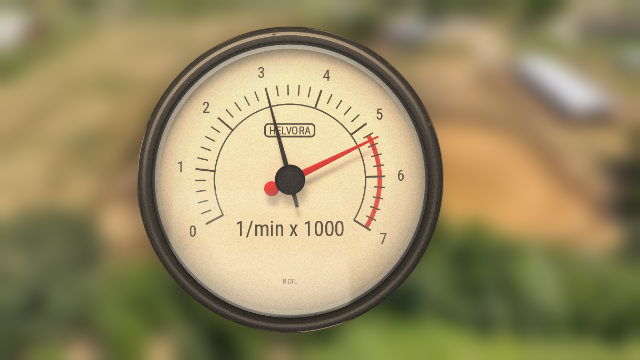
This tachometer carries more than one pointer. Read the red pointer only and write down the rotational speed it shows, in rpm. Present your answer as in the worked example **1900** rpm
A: **5300** rpm
